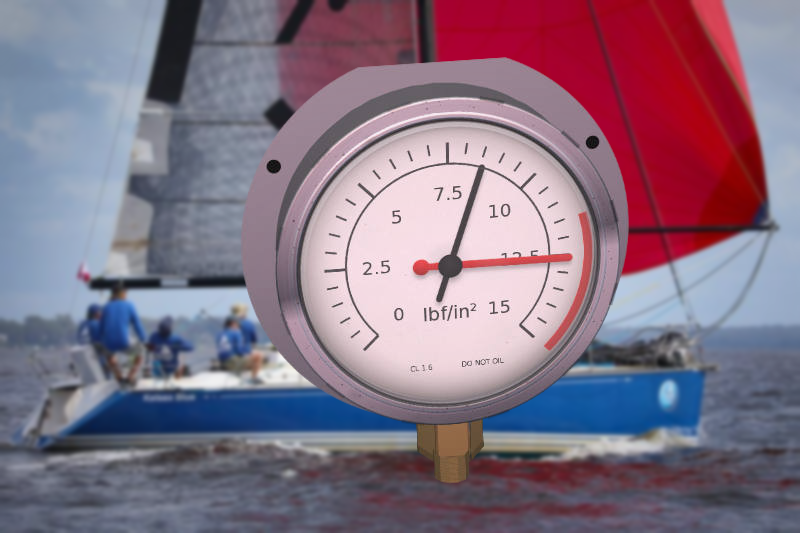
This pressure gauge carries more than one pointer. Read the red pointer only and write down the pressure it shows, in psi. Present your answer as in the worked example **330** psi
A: **12.5** psi
